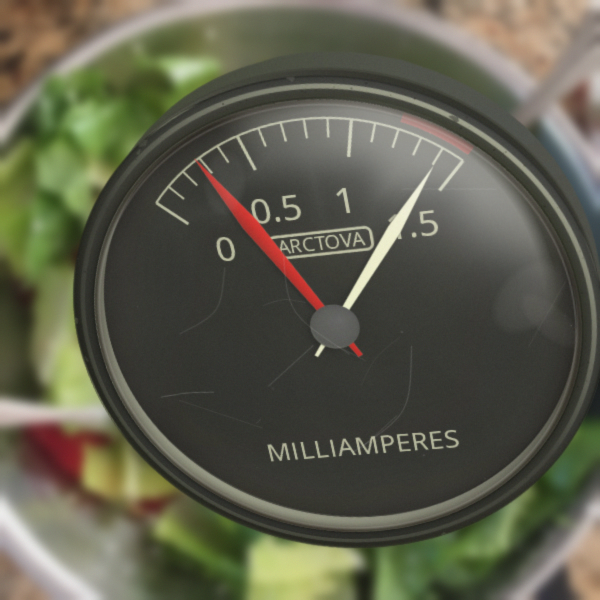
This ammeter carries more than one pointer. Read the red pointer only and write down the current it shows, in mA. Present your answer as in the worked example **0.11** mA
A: **0.3** mA
